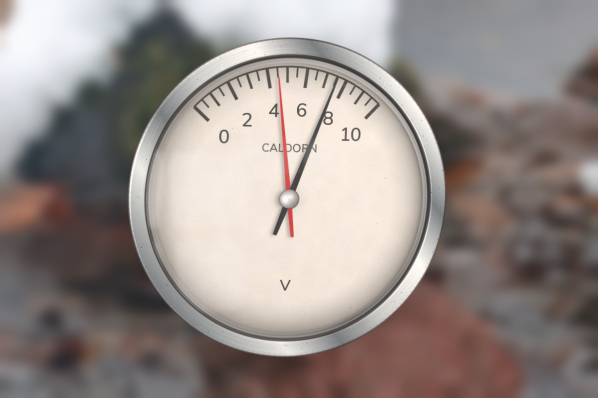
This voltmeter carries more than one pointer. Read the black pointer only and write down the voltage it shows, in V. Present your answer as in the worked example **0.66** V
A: **7.5** V
